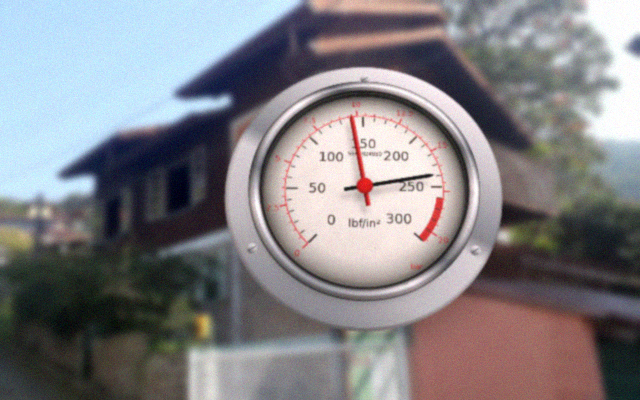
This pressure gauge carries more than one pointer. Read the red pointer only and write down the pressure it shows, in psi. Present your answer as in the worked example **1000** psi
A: **140** psi
